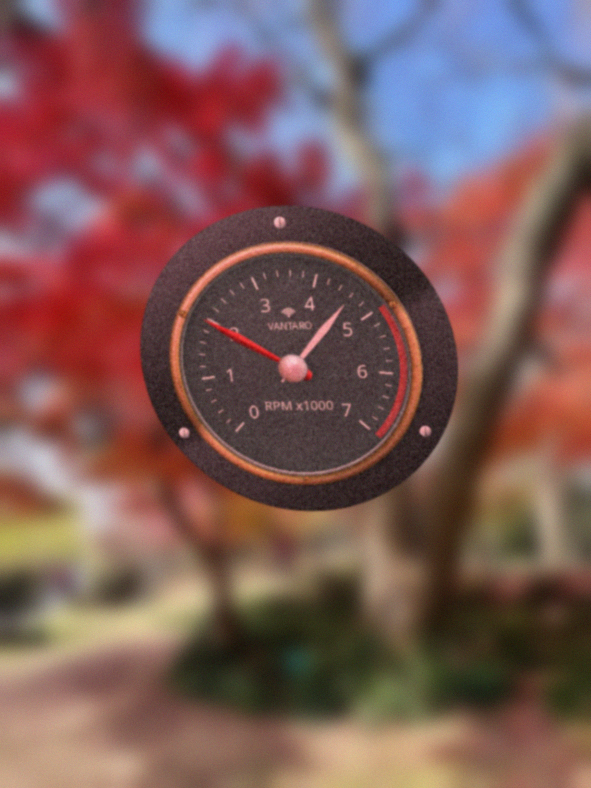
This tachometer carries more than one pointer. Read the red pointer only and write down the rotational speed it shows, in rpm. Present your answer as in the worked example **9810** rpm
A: **2000** rpm
